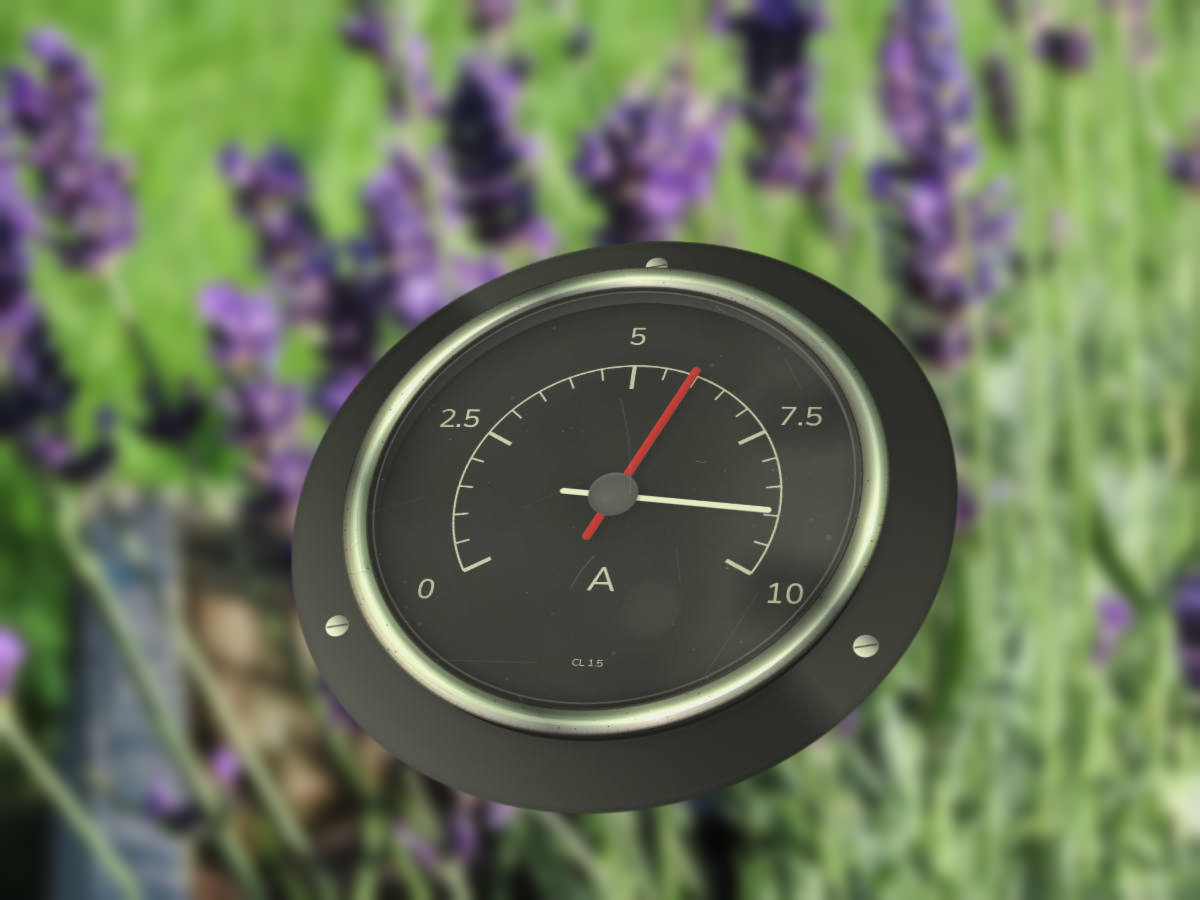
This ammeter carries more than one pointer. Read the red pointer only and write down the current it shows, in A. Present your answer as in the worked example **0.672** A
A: **6** A
